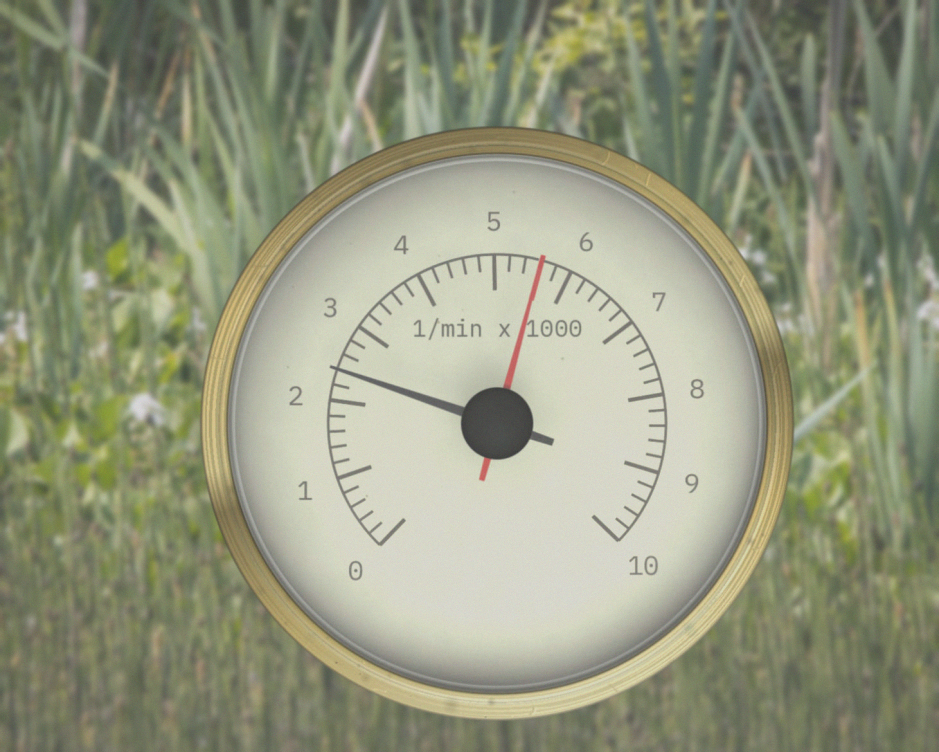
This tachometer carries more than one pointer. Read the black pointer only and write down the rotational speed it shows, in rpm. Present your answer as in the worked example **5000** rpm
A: **2400** rpm
